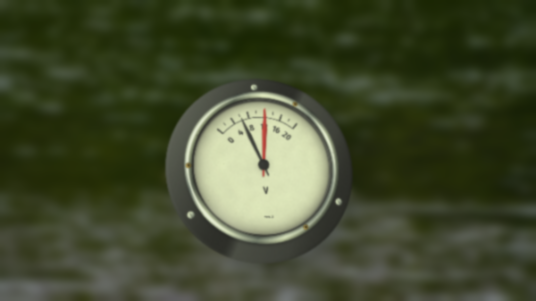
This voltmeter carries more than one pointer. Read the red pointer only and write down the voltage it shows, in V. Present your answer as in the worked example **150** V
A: **12** V
